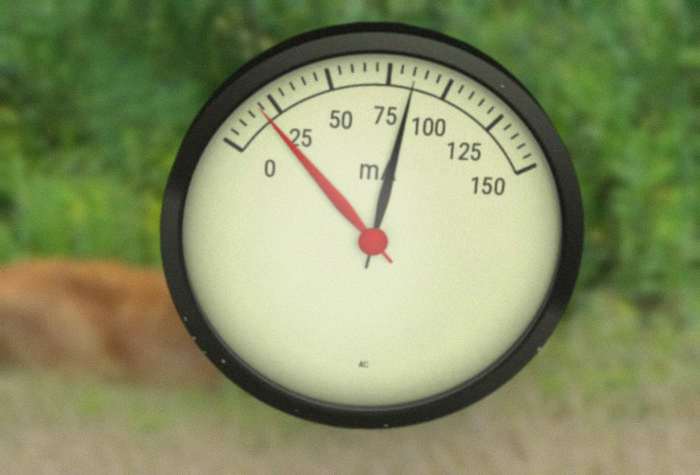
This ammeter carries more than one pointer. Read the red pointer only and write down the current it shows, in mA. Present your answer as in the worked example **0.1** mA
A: **20** mA
